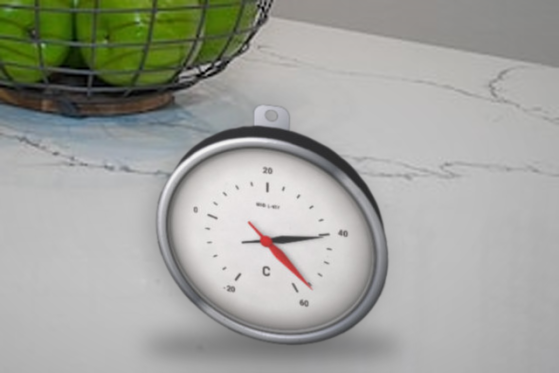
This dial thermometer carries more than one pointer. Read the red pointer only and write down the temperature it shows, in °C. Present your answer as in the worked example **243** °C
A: **56** °C
